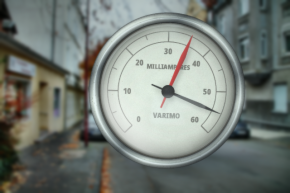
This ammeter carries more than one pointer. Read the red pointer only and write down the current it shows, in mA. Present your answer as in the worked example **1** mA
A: **35** mA
